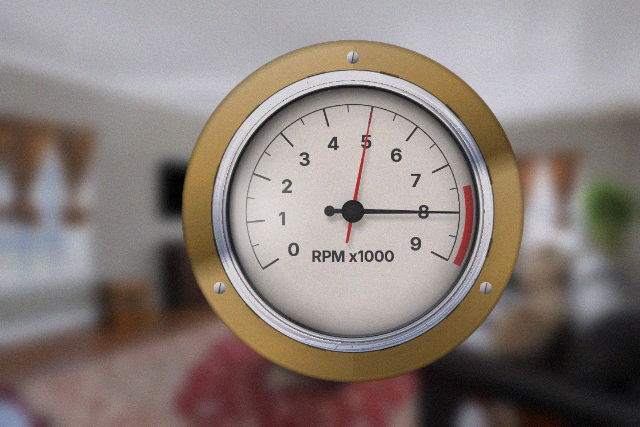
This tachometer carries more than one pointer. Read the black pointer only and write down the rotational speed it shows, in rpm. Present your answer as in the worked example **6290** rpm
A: **8000** rpm
